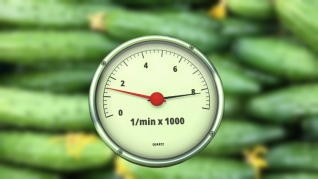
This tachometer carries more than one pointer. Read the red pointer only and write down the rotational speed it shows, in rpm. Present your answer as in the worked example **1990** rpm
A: **1400** rpm
